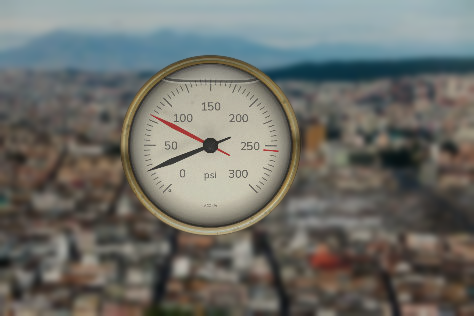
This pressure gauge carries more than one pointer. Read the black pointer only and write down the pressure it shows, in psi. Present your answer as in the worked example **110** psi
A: **25** psi
